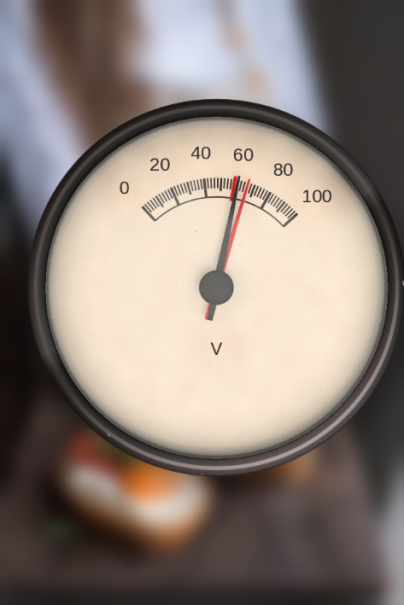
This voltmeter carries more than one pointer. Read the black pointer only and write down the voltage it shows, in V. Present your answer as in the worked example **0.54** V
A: **60** V
